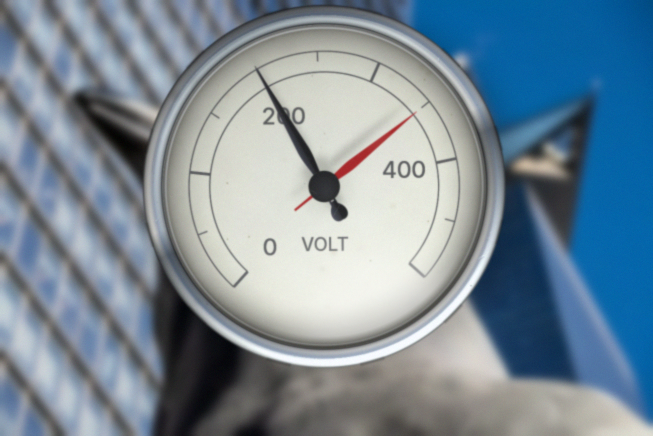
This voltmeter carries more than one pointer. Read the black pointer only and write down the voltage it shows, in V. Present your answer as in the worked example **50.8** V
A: **200** V
